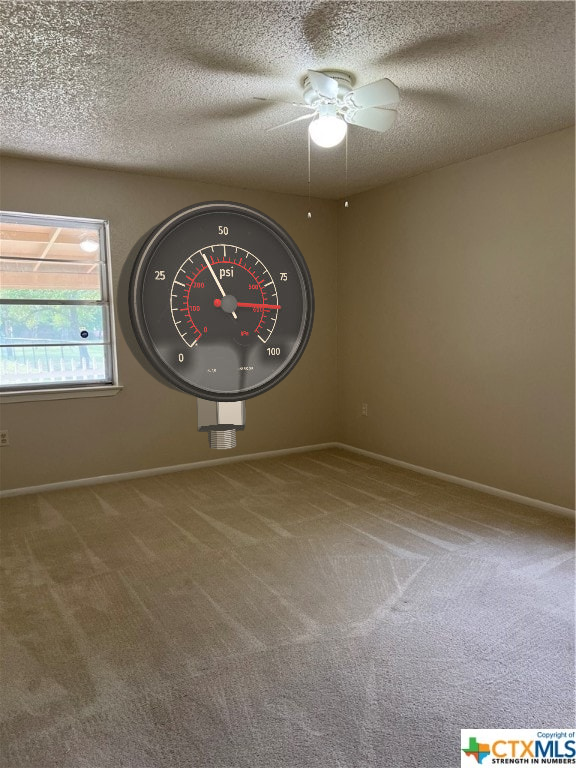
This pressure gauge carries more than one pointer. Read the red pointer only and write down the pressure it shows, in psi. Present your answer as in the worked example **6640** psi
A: **85** psi
